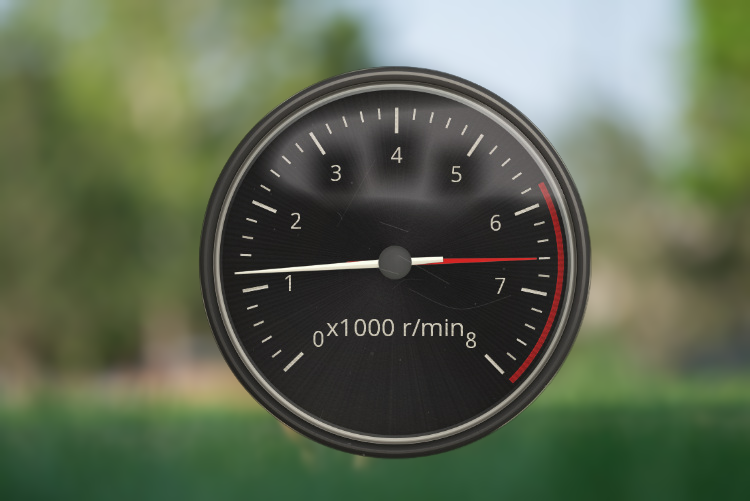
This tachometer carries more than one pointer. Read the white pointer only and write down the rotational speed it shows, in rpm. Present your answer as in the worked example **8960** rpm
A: **1200** rpm
